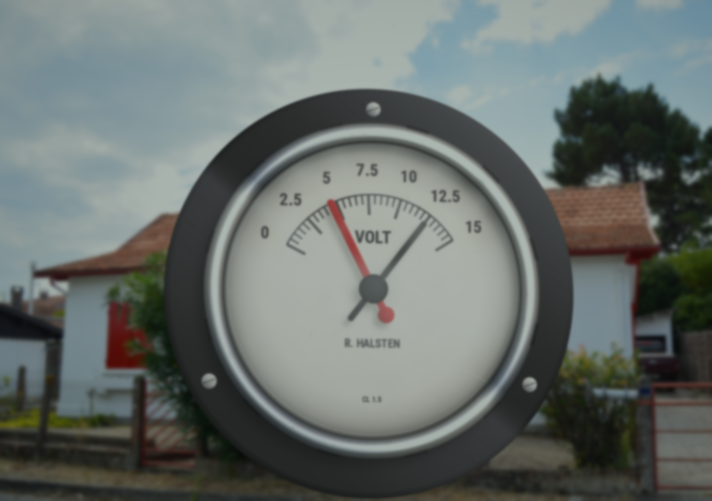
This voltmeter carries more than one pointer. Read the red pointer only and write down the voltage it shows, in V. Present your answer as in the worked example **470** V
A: **4.5** V
